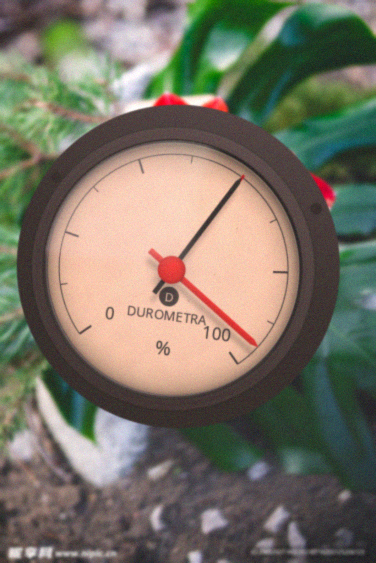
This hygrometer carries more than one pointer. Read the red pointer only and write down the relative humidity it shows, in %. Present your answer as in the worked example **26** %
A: **95** %
